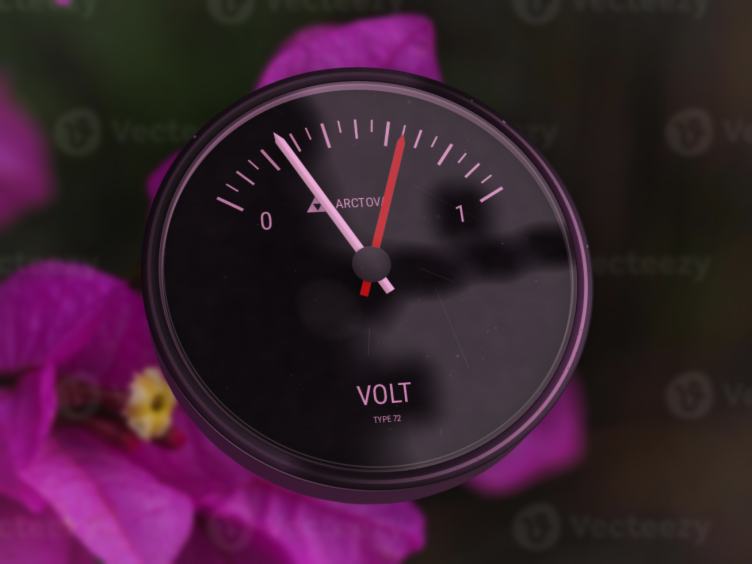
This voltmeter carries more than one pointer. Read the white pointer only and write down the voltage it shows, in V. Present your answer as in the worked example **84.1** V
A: **0.25** V
